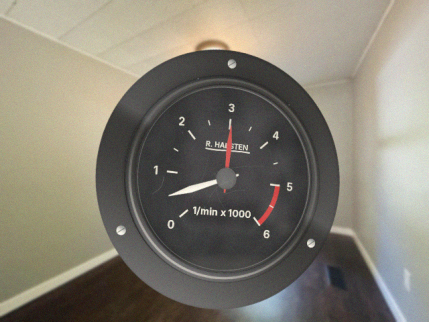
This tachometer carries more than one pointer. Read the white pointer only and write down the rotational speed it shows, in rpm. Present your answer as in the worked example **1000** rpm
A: **500** rpm
